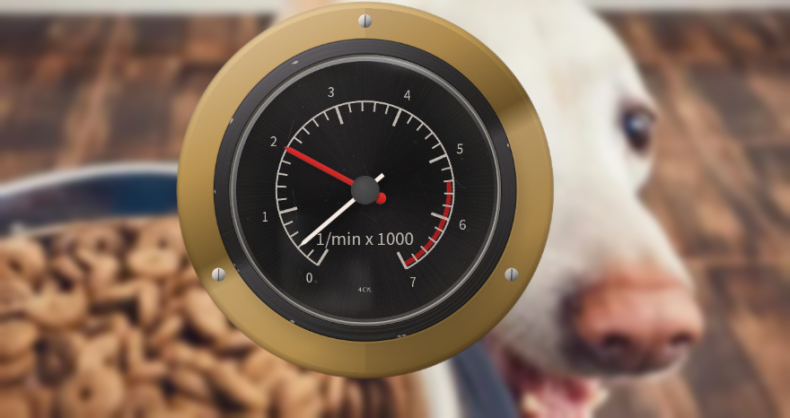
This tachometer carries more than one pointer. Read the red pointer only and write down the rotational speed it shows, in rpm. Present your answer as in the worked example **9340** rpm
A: **2000** rpm
